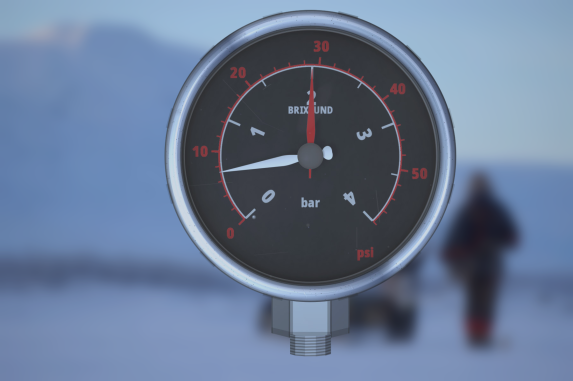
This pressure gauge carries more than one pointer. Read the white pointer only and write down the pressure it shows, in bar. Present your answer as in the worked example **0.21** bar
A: **0.5** bar
